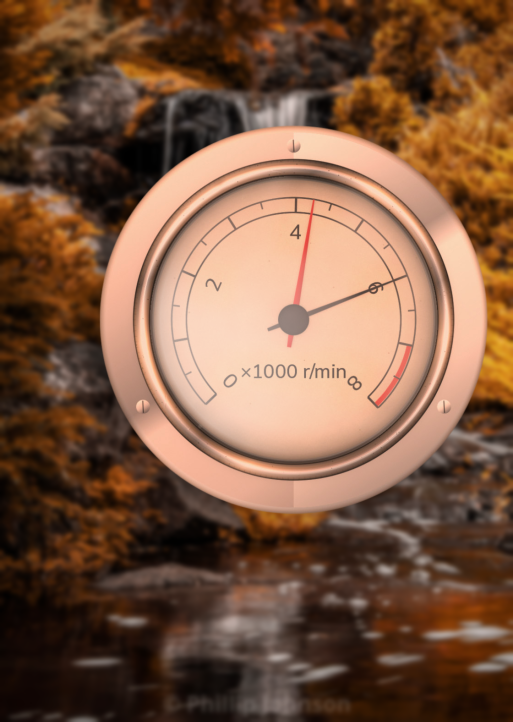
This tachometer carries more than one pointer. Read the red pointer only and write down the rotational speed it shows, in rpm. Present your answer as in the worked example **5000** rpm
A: **4250** rpm
